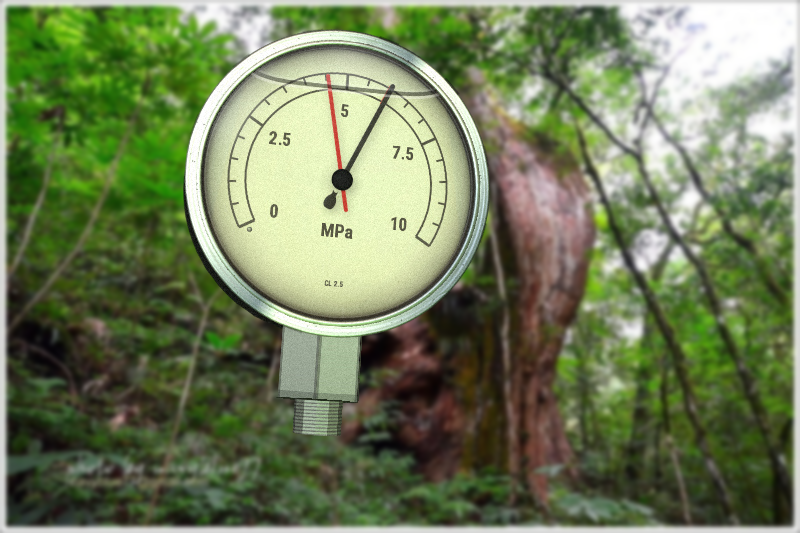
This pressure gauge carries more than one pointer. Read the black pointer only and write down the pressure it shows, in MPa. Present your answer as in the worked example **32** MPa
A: **6** MPa
